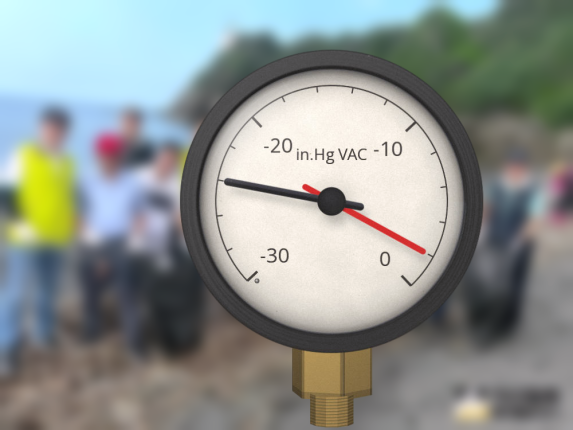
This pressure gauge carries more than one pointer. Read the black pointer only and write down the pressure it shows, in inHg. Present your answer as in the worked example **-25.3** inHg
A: **-24** inHg
